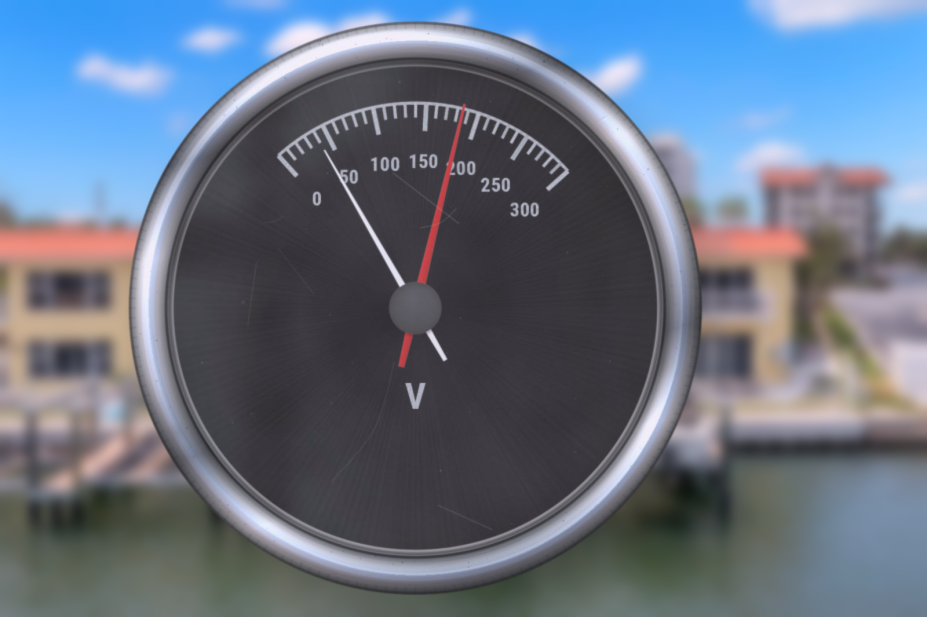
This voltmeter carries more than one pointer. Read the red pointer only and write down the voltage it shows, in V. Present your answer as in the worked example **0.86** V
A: **185** V
